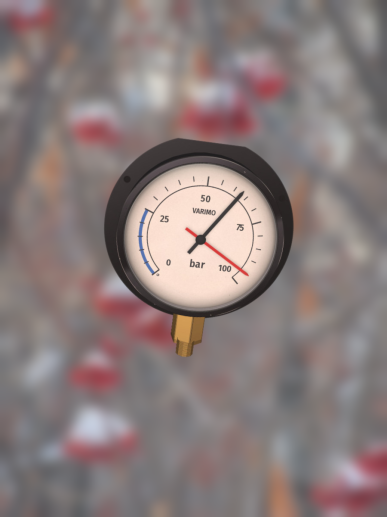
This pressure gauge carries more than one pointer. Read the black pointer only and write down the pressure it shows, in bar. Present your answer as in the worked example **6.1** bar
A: **62.5** bar
